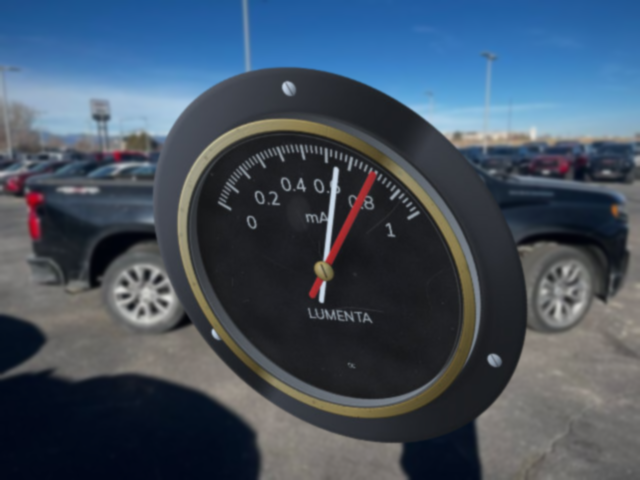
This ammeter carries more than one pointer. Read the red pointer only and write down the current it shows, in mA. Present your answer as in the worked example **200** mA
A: **0.8** mA
